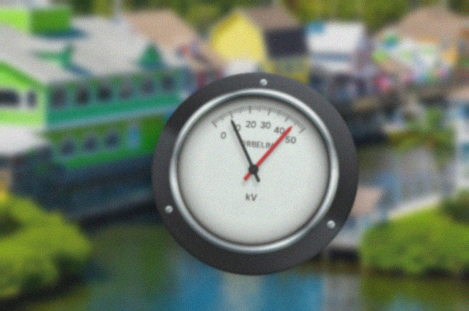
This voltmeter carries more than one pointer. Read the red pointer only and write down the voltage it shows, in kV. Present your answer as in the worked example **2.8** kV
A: **45** kV
